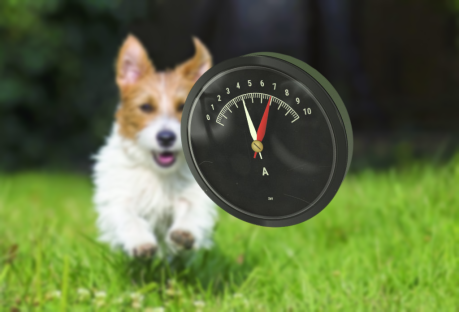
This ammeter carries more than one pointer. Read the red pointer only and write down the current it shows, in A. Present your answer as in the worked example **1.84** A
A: **7** A
